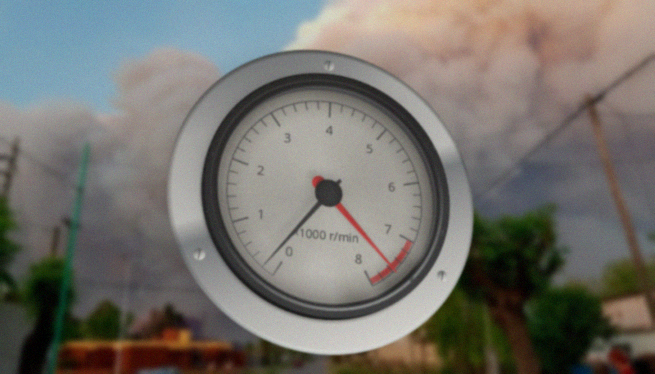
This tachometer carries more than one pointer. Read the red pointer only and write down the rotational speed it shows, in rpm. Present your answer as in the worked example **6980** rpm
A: **7600** rpm
